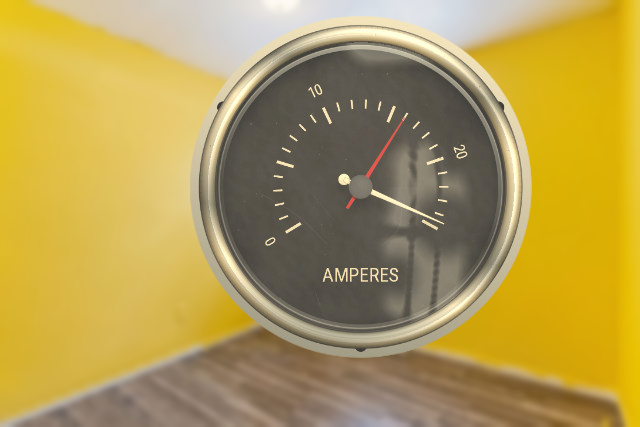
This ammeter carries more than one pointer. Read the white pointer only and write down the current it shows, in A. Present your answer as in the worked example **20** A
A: **24.5** A
